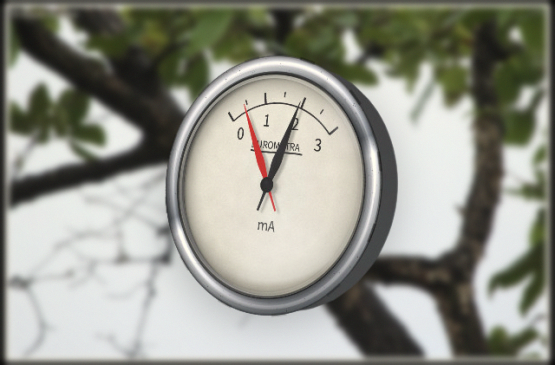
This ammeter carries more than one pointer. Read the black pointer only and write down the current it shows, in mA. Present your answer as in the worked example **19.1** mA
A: **2** mA
